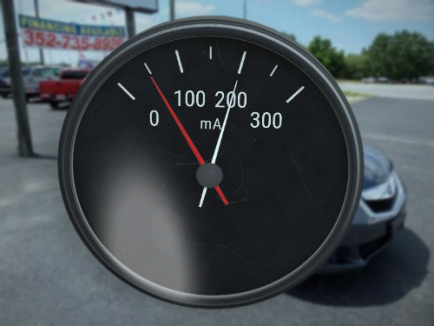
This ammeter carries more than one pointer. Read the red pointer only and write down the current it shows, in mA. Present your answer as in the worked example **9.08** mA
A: **50** mA
